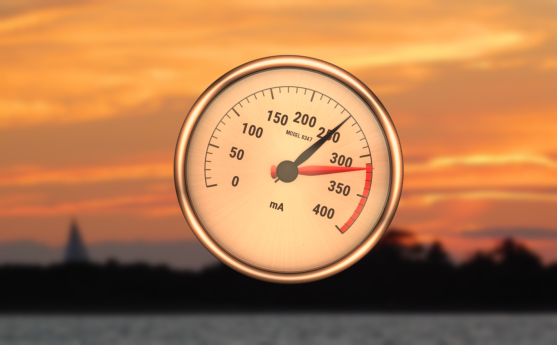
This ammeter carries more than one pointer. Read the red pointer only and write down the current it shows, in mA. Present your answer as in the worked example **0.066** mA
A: **315** mA
